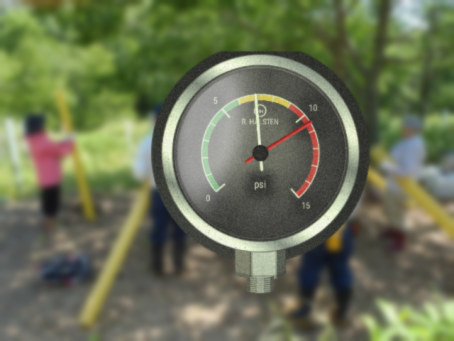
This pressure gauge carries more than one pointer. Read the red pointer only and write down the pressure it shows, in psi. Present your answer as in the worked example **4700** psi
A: **10.5** psi
